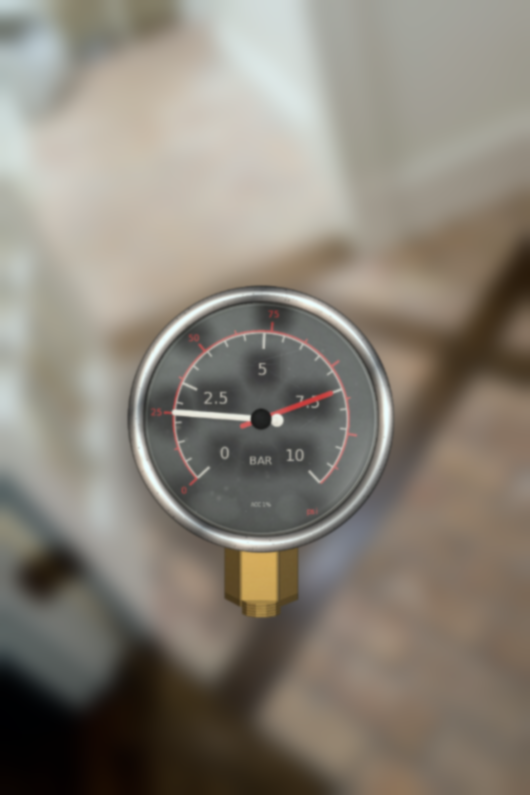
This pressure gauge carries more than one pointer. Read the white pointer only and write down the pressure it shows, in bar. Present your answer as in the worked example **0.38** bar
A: **1.75** bar
